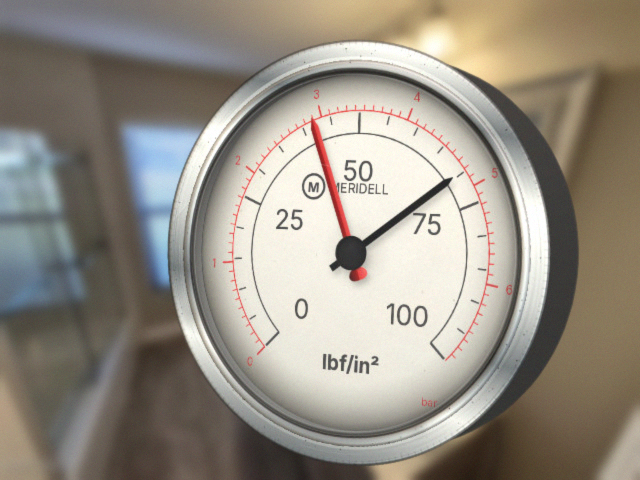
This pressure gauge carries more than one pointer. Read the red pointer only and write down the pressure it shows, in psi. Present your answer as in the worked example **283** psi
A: **42.5** psi
